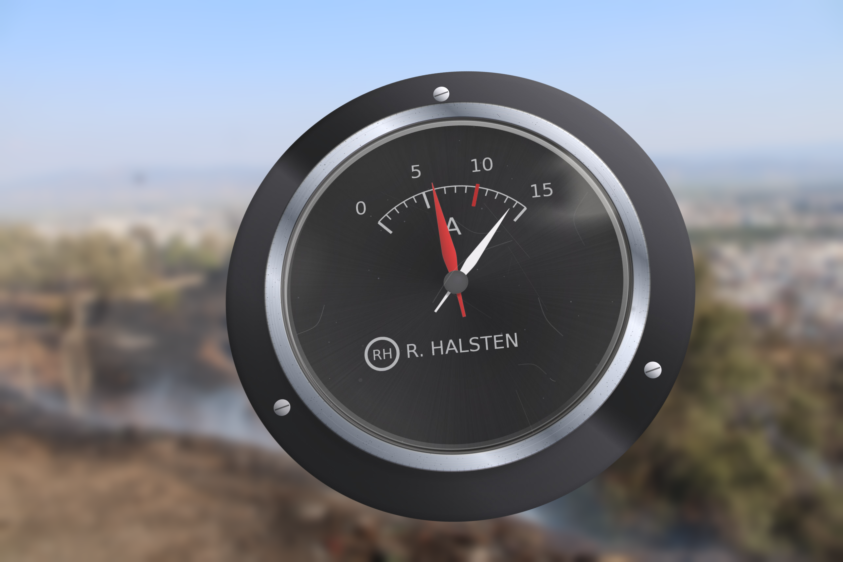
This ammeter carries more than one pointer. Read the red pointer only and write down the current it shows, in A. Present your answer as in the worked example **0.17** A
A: **6** A
